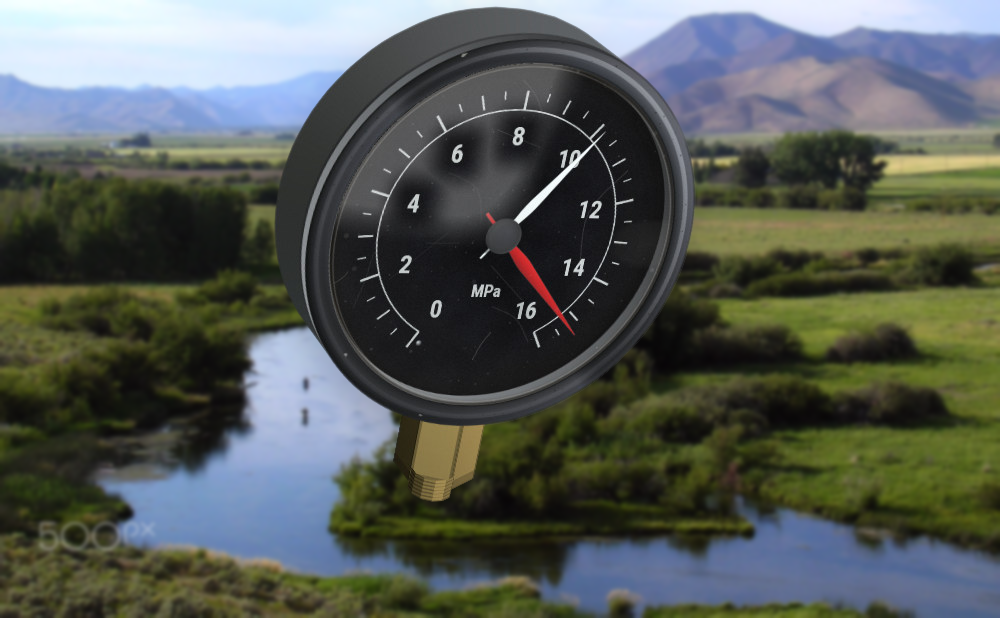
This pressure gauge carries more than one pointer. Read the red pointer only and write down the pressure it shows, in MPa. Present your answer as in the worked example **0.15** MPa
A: **15.25** MPa
